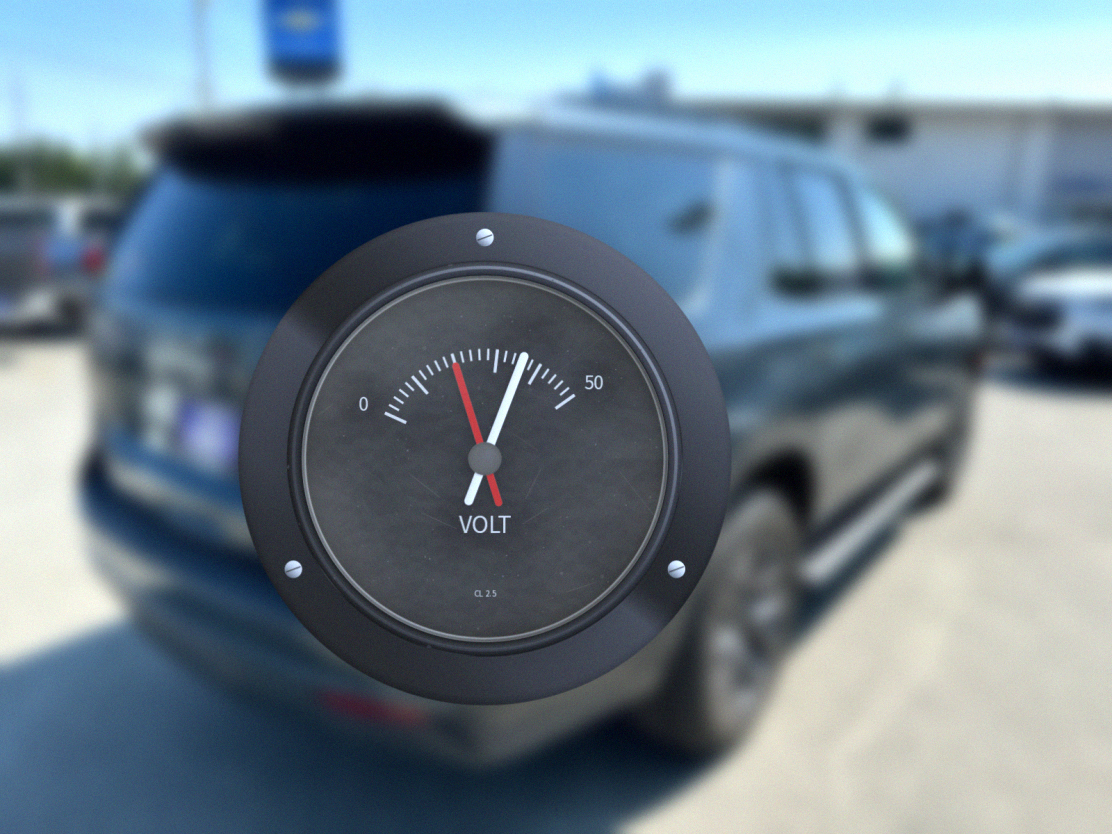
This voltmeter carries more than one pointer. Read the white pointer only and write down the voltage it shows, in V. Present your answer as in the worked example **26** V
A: **36** V
